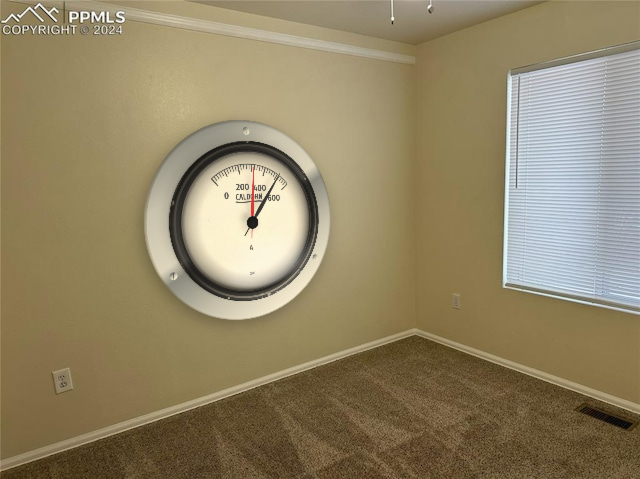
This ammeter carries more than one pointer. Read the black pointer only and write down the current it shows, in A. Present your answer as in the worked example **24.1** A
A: **500** A
